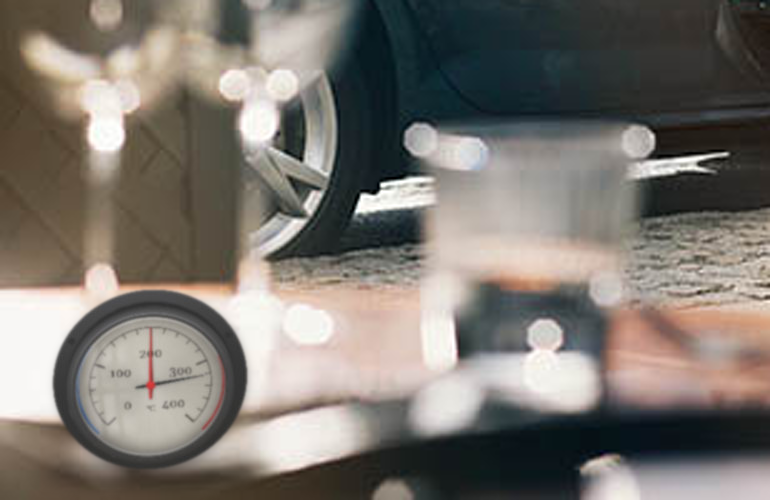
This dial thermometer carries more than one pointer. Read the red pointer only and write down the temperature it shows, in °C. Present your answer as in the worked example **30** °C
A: **200** °C
